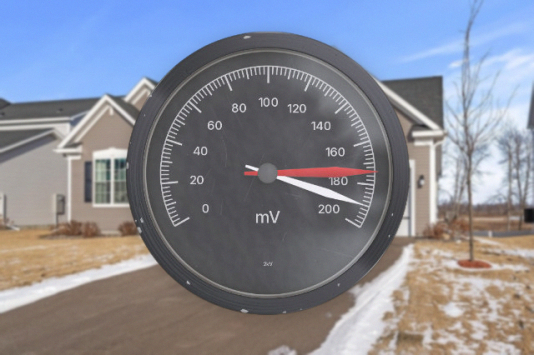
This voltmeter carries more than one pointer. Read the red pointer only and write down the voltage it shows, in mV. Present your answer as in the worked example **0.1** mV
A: **174** mV
